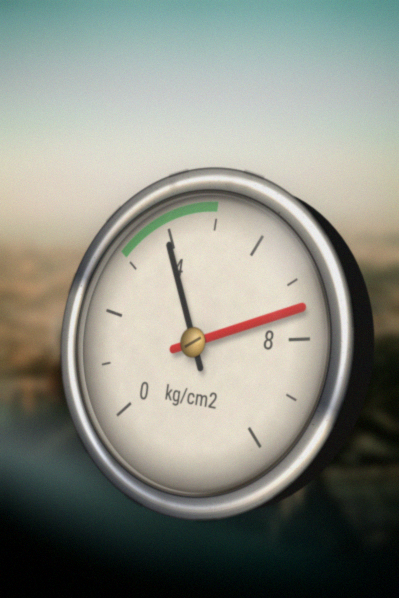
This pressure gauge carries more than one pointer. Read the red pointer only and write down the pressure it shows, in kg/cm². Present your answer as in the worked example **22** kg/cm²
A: **7.5** kg/cm²
